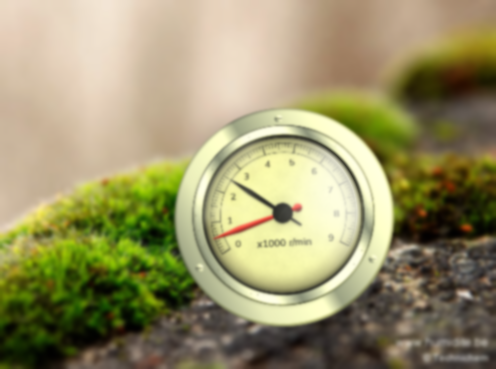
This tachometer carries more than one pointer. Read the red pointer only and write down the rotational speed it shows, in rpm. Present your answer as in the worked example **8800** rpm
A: **500** rpm
